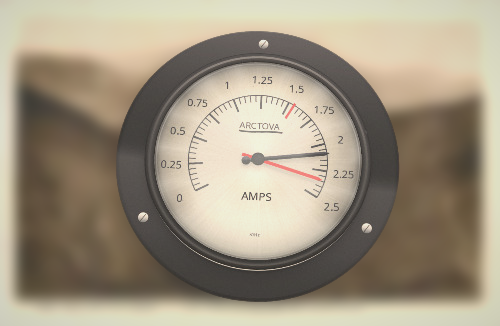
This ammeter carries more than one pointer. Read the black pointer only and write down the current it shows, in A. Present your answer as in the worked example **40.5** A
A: **2.1** A
